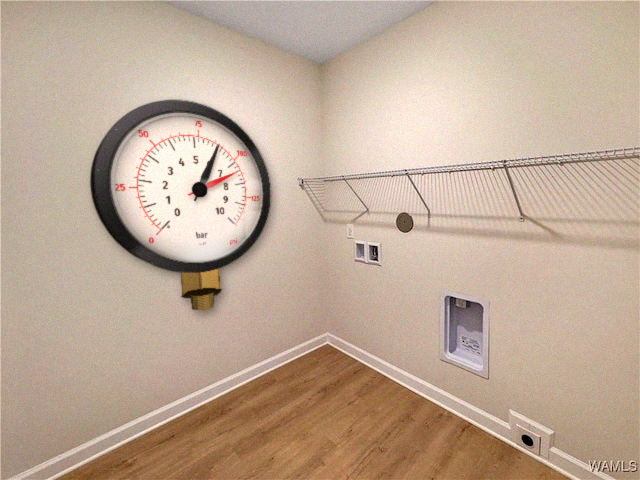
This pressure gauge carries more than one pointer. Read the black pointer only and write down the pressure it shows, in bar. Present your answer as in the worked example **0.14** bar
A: **6** bar
